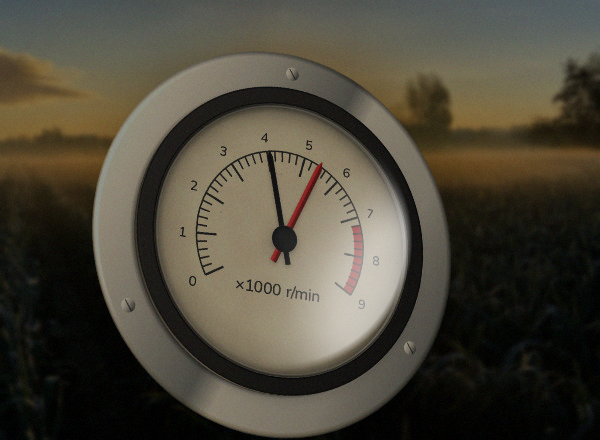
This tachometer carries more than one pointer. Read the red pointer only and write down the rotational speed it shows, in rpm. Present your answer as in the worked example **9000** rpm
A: **5400** rpm
